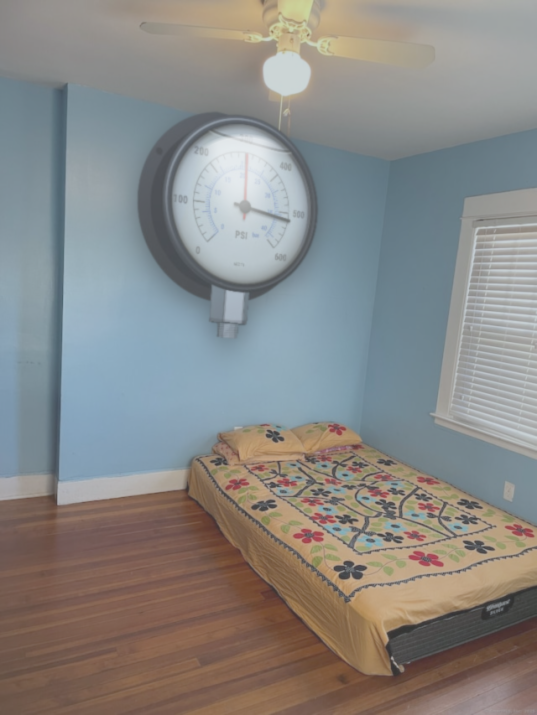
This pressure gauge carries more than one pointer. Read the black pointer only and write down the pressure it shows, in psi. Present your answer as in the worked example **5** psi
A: **520** psi
